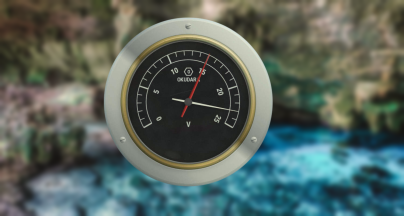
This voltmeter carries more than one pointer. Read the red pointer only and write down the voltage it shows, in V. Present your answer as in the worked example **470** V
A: **15** V
